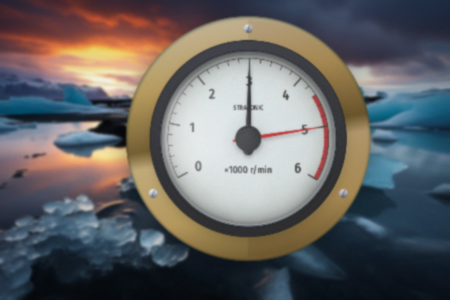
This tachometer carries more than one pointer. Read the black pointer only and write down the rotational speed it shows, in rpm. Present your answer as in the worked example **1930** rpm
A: **3000** rpm
